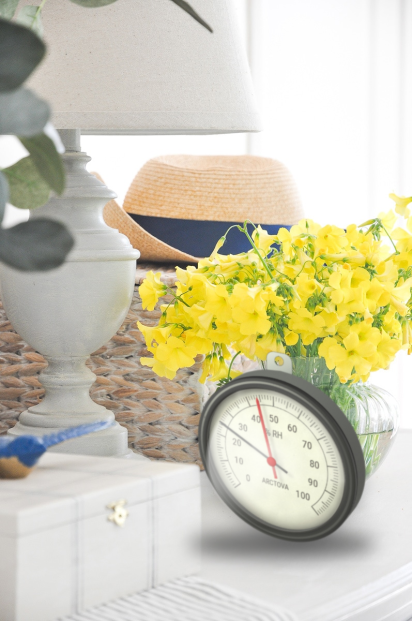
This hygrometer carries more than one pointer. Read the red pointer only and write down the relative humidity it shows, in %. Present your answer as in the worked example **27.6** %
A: **45** %
